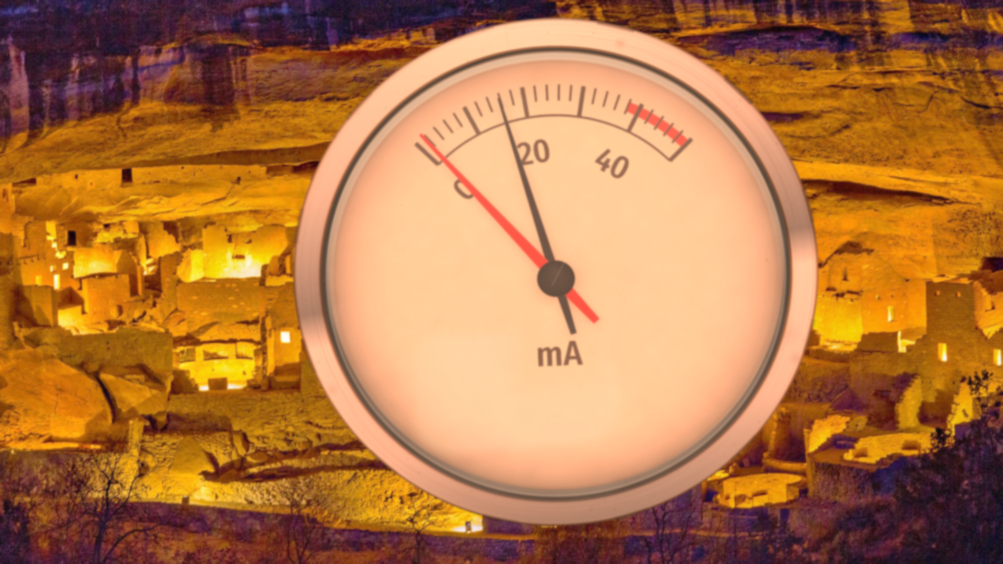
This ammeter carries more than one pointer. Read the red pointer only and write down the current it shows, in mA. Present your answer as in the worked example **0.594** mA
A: **2** mA
